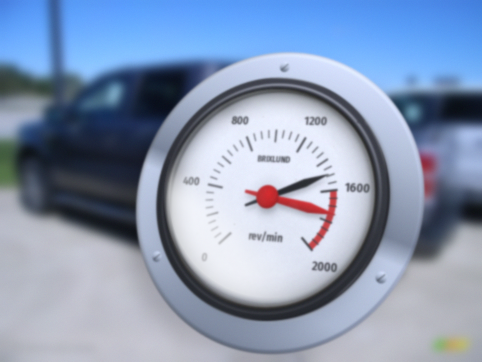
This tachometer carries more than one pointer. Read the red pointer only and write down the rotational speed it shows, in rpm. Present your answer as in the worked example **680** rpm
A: **1750** rpm
